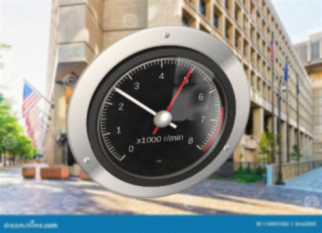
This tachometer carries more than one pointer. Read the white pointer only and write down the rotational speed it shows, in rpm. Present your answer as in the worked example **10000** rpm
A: **2500** rpm
